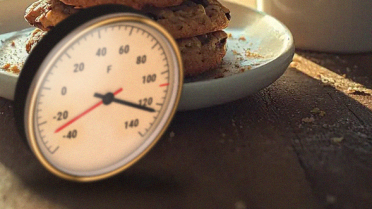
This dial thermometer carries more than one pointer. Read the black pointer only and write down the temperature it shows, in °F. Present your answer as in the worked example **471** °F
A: **124** °F
